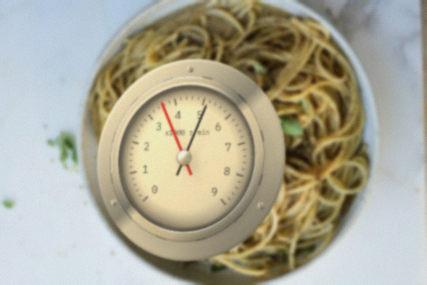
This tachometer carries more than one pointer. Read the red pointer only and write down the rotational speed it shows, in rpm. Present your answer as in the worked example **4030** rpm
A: **3600** rpm
